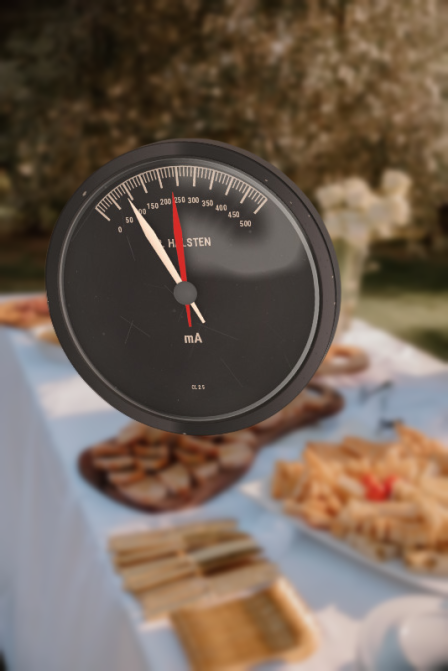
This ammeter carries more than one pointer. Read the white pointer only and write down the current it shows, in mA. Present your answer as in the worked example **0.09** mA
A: **100** mA
